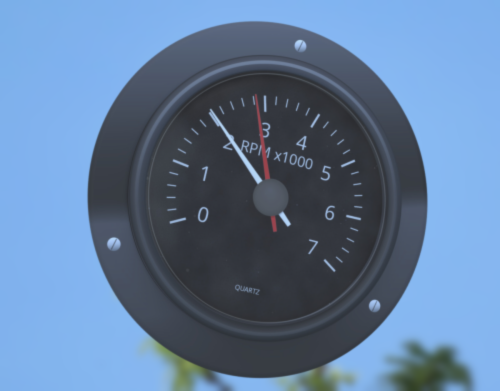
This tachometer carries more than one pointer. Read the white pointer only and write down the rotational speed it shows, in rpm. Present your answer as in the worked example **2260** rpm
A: **2000** rpm
